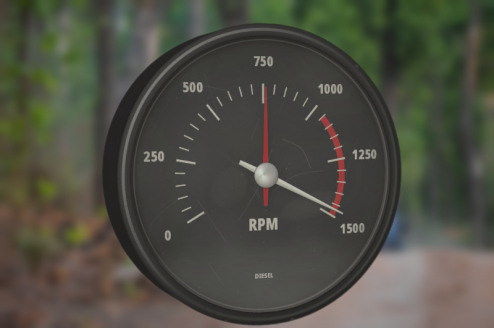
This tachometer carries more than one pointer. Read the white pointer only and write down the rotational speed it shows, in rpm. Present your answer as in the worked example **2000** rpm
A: **1475** rpm
